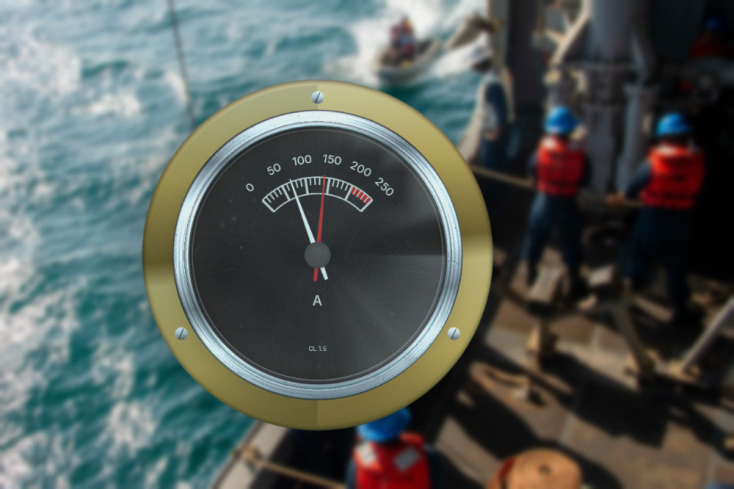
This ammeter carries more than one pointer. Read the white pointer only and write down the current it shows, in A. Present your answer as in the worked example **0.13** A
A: **70** A
